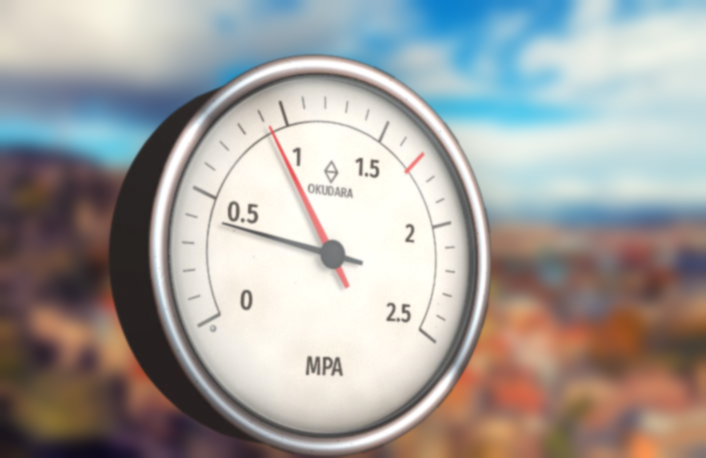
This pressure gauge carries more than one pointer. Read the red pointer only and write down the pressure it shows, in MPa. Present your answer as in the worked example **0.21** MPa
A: **0.9** MPa
